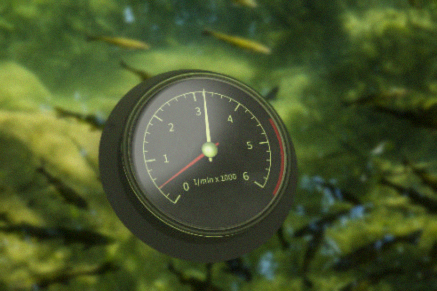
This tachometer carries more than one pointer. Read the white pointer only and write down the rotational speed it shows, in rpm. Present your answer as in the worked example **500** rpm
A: **3200** rpm
